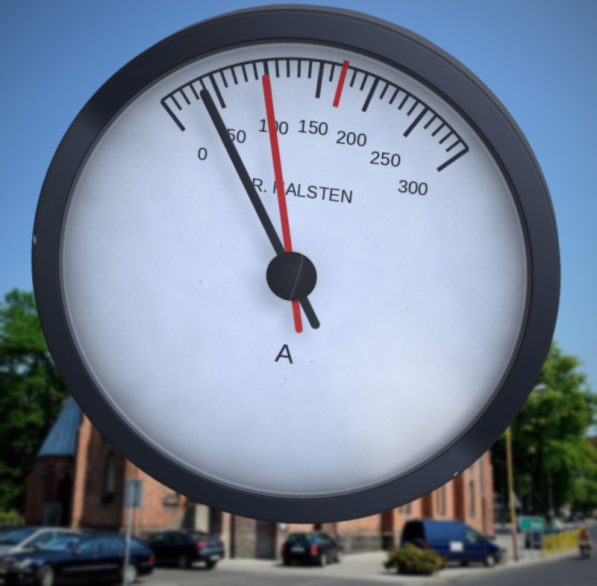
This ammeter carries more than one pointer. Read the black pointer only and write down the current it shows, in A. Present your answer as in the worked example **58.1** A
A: **40** A
